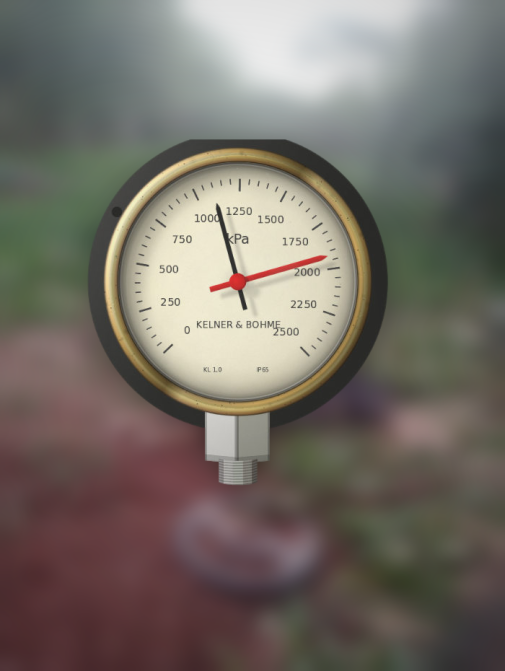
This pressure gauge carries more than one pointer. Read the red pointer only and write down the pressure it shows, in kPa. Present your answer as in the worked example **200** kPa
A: **1925** kPa
